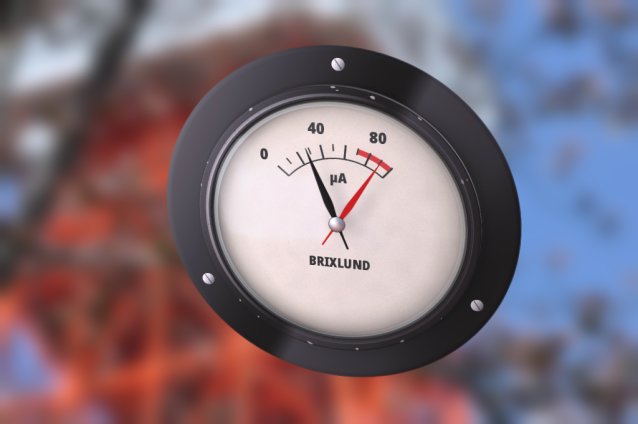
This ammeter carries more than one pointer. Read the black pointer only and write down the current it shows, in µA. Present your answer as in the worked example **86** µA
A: **30** µA
